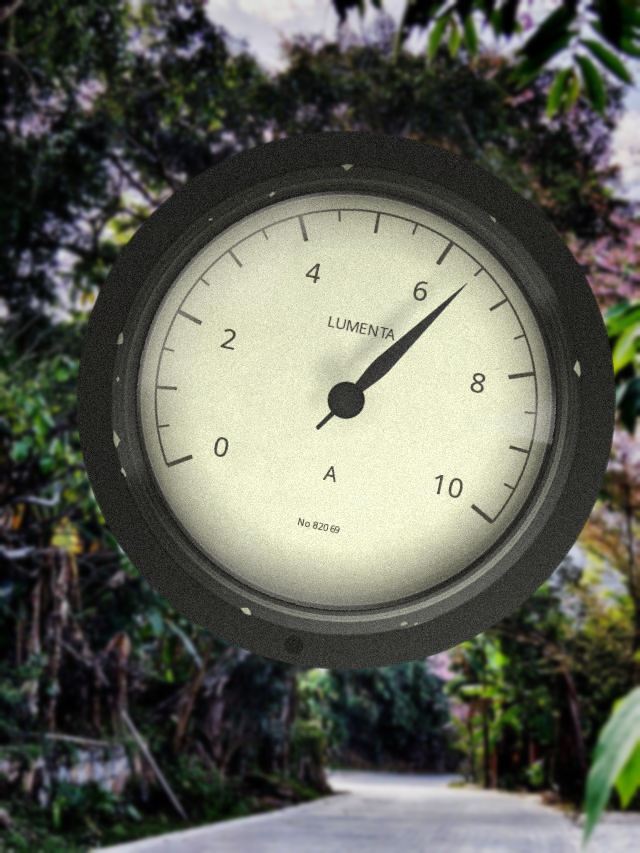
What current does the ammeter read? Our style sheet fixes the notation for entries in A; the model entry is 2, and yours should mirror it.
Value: 6.5
